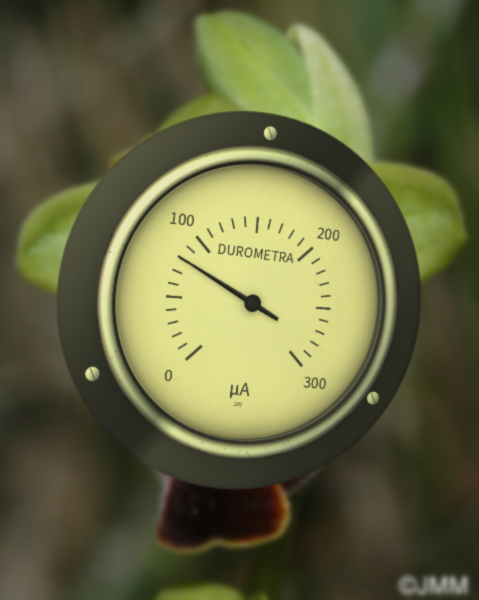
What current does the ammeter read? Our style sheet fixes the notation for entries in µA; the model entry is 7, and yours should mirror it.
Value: 80
